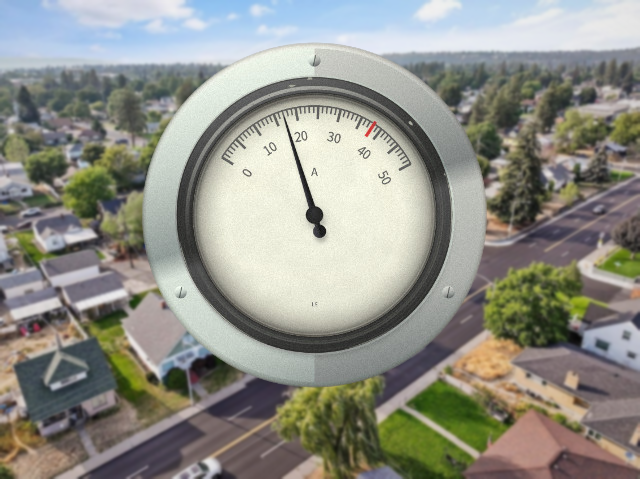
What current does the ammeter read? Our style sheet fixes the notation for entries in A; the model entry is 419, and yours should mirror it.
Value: 17
